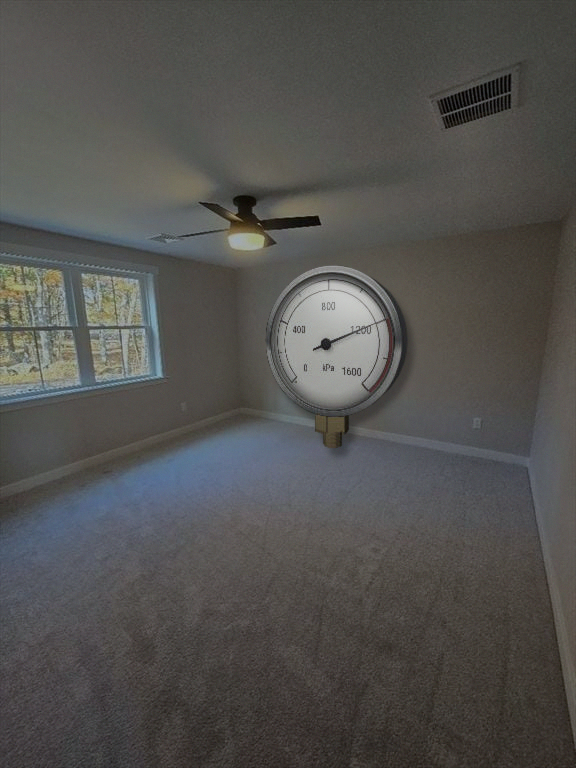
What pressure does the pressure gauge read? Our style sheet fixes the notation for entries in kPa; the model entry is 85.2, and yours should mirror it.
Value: 1200
